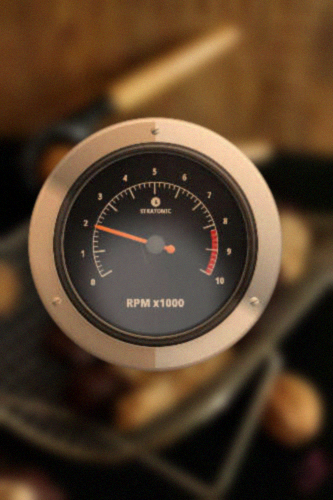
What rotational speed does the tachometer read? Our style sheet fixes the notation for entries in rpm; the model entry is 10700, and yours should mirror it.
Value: 2000
